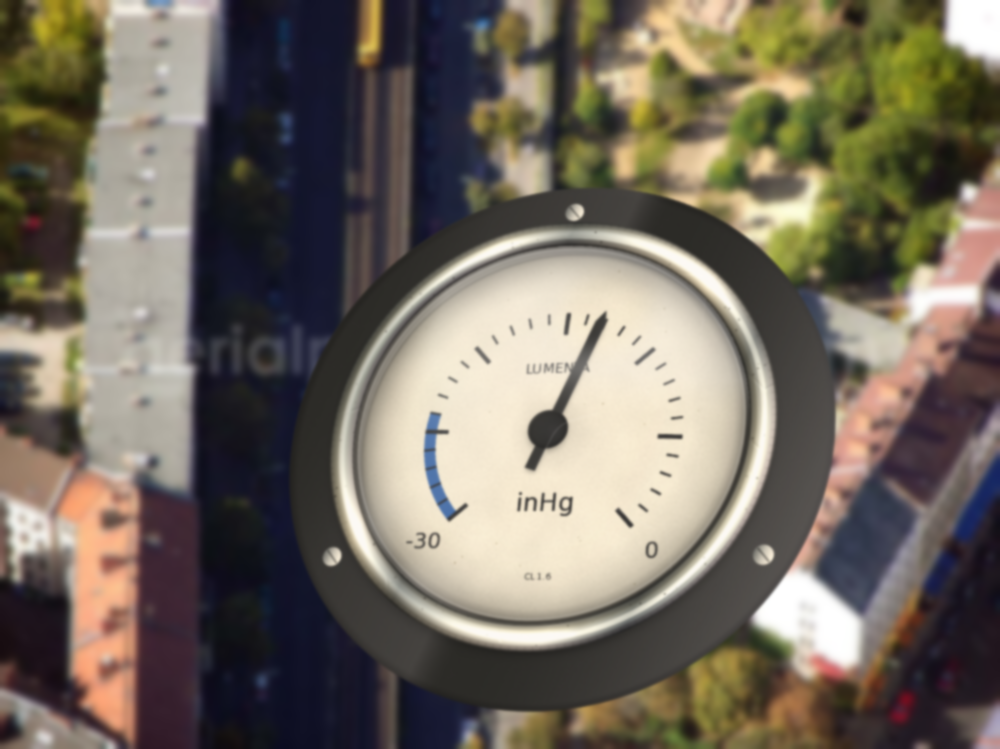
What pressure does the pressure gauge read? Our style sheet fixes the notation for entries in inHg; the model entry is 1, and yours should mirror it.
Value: -13
